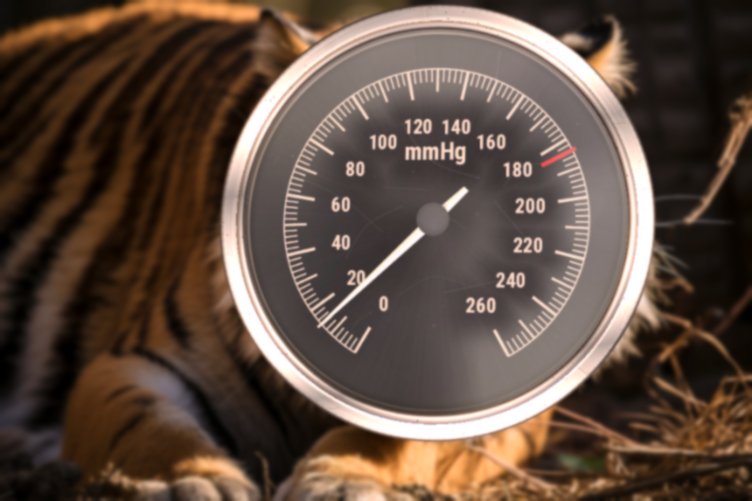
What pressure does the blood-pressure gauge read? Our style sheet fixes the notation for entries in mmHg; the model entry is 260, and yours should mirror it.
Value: 14
